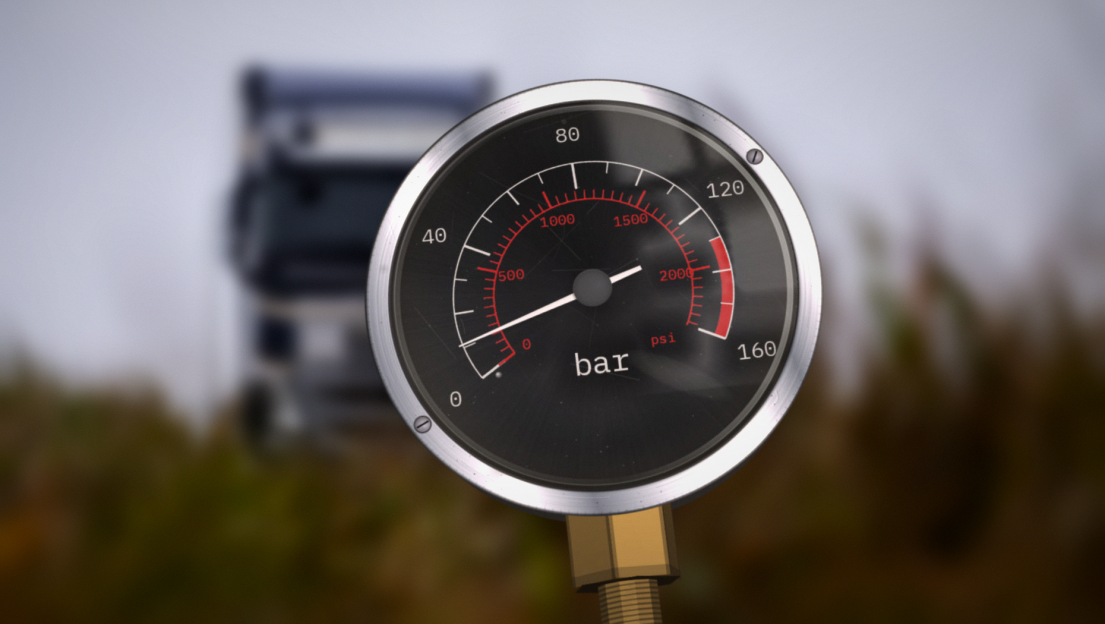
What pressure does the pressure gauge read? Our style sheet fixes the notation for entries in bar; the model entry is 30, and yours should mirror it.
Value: 10
